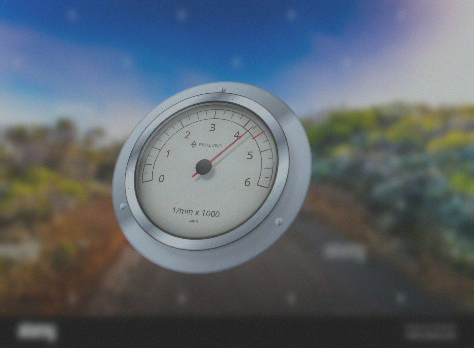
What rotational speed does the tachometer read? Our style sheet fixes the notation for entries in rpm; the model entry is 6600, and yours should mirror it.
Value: 4250
